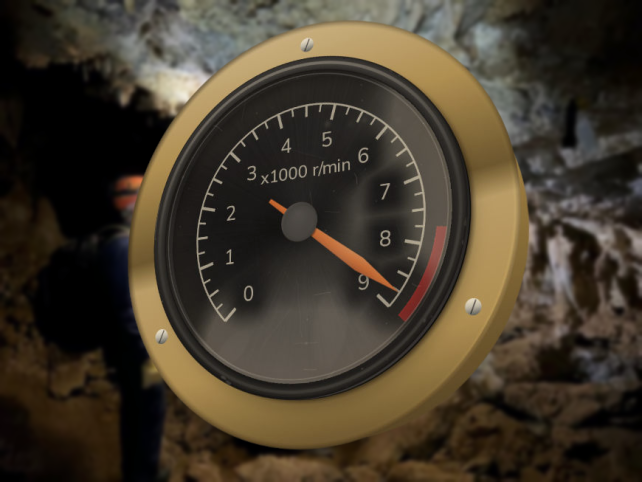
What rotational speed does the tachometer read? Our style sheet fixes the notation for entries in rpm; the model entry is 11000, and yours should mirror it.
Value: 8750
